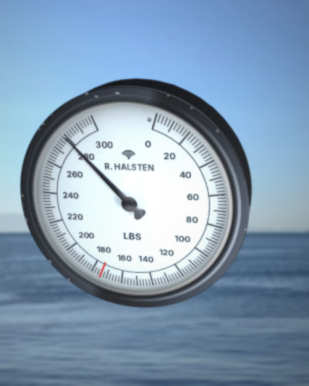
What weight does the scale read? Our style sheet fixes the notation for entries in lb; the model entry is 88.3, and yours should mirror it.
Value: 280
